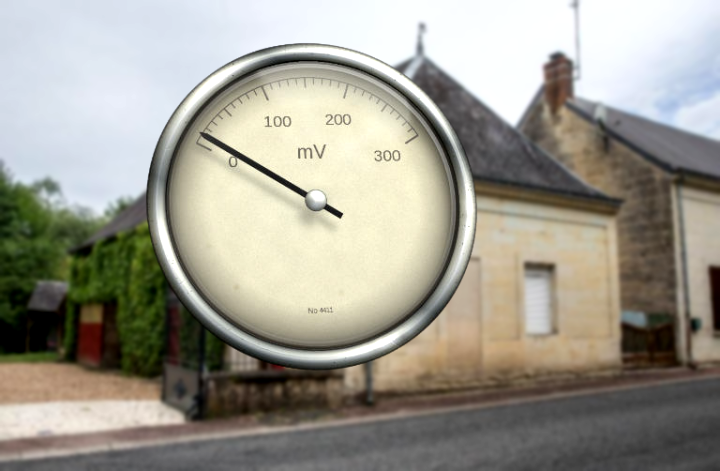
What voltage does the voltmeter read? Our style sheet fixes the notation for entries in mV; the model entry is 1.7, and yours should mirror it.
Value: 10
